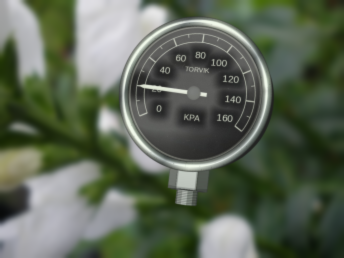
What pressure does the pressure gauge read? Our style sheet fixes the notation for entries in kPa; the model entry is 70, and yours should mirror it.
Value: 20
